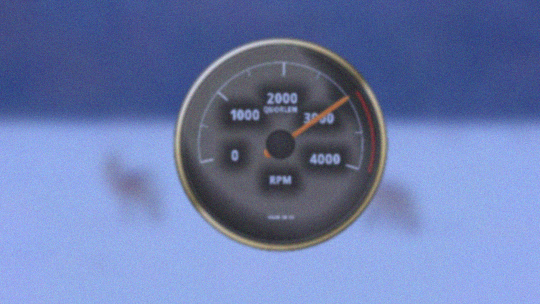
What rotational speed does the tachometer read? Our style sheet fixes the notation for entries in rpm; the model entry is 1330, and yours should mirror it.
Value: 3000
